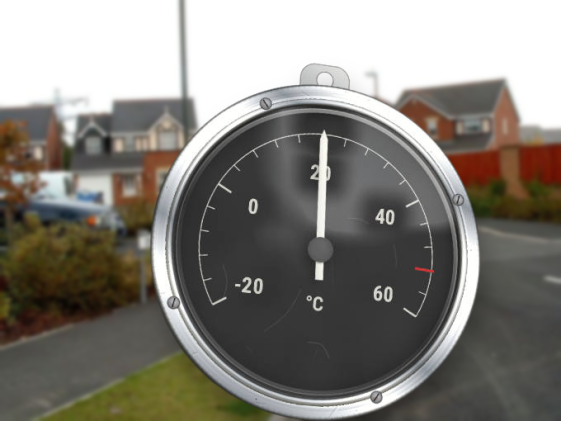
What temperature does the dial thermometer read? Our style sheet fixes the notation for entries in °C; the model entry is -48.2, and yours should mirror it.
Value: 20
